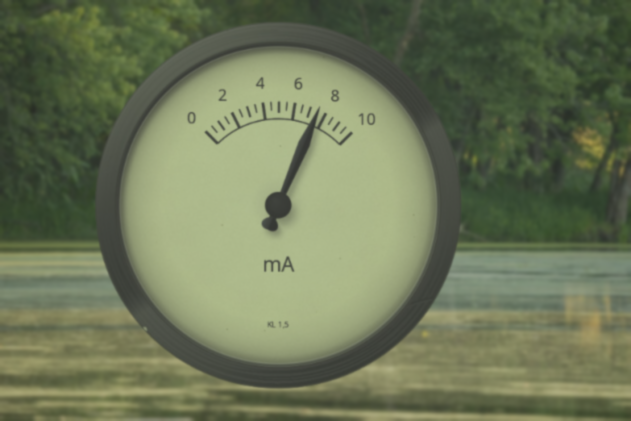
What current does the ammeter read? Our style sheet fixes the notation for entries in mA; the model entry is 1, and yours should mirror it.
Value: 7.5
